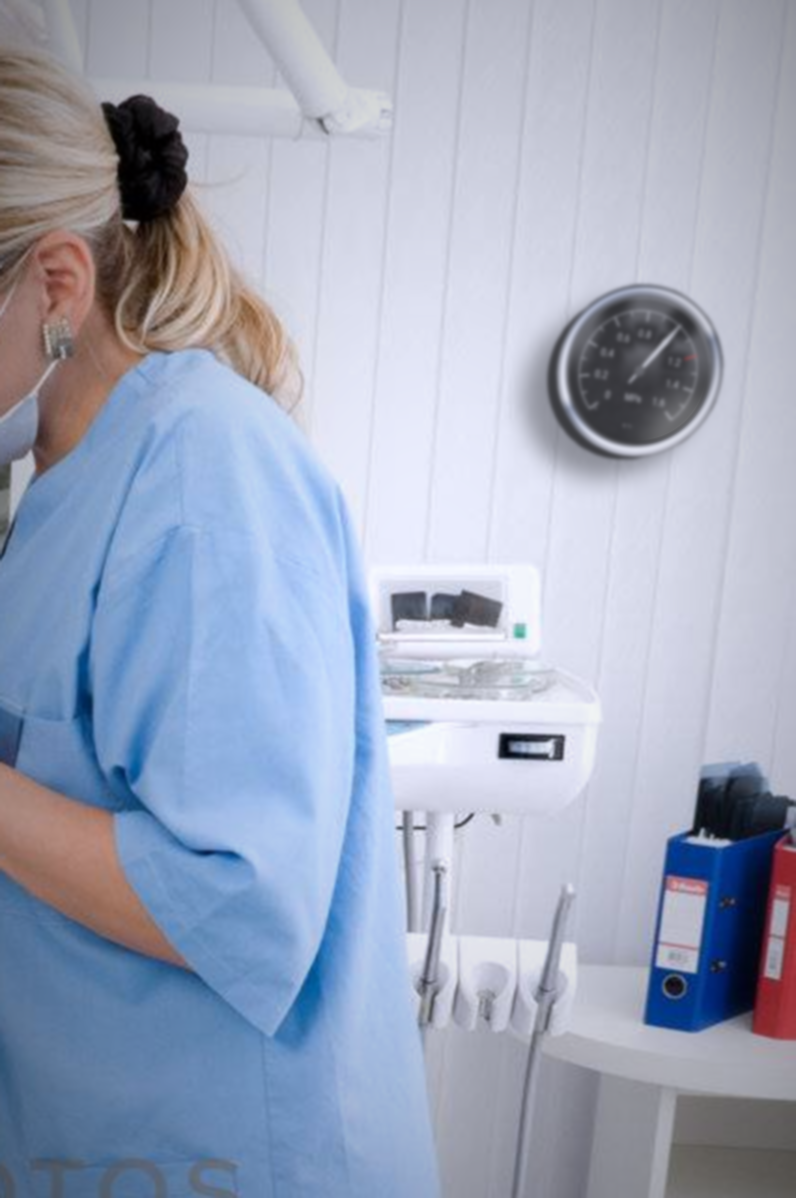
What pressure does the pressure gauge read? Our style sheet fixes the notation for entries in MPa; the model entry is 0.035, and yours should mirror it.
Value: 1
